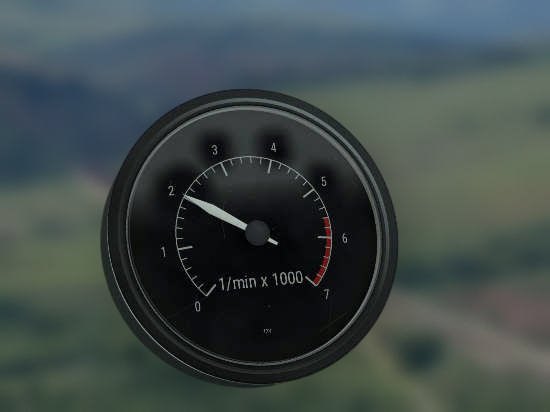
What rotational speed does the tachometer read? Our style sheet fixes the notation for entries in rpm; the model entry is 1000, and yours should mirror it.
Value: 2000
